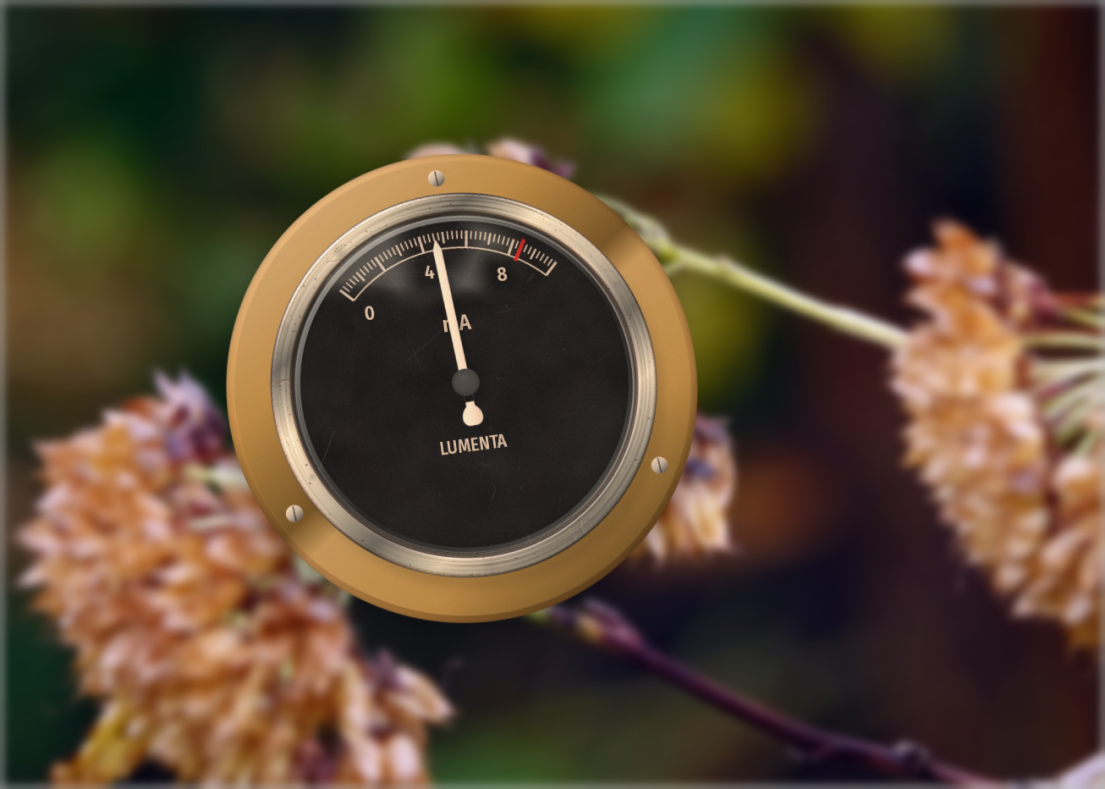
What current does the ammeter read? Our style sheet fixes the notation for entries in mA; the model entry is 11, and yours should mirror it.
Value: 4.6
